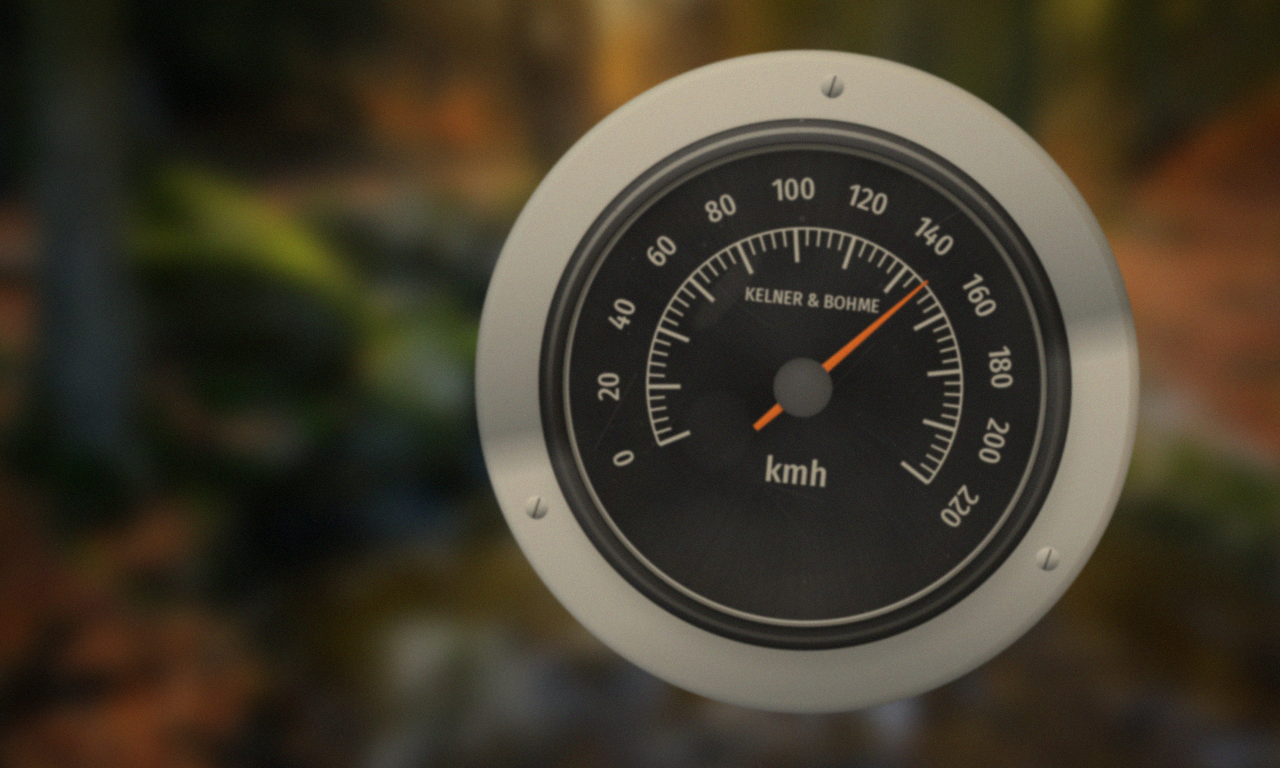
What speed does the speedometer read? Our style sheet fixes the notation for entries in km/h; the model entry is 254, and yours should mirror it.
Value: 148
